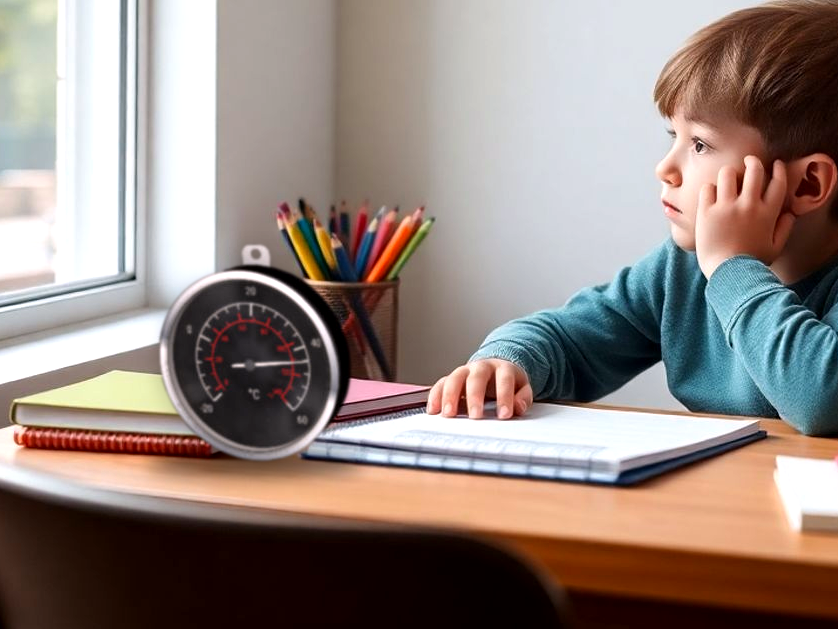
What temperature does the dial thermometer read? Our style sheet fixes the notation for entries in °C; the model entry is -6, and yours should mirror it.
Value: 44
